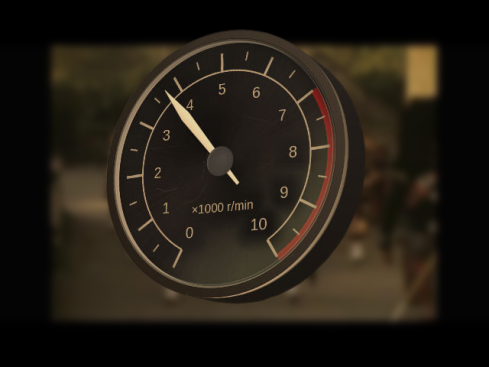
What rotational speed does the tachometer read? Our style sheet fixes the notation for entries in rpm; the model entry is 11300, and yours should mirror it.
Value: 3750
